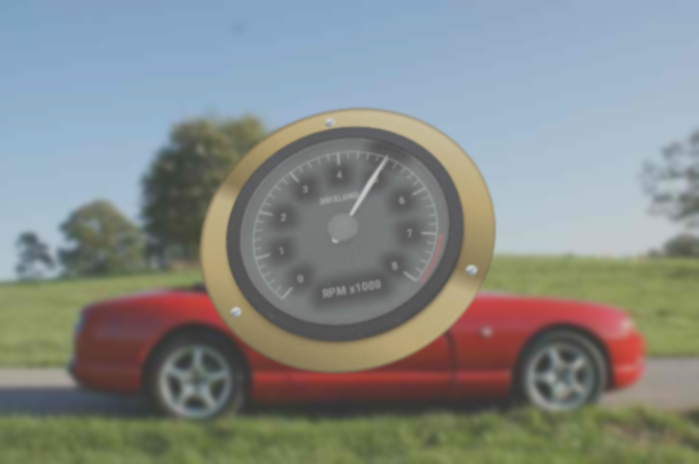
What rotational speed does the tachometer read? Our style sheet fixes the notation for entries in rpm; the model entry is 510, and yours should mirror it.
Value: 5000
